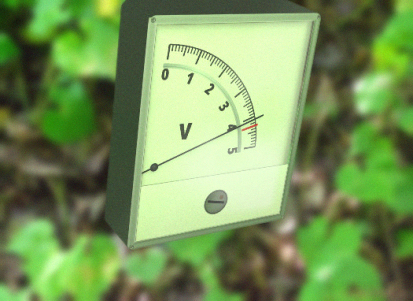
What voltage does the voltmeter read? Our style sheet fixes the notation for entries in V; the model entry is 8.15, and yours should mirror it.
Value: 4
